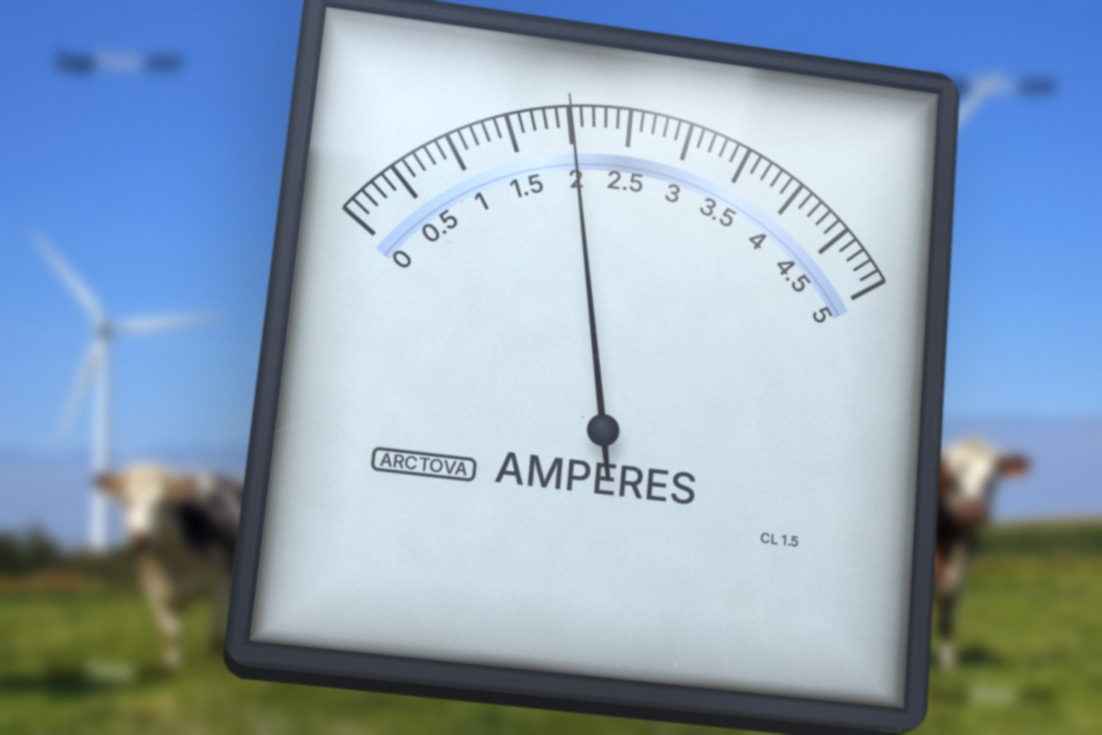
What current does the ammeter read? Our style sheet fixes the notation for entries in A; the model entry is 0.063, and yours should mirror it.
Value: 2
